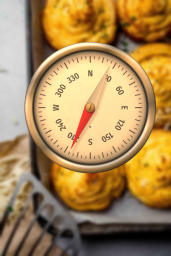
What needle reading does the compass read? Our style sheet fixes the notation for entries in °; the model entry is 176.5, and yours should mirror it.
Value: 205
